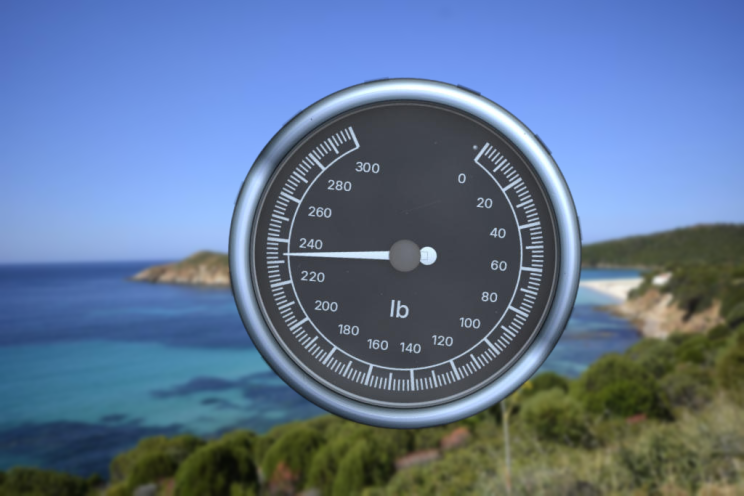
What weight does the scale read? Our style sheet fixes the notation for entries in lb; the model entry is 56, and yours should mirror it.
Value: 234
